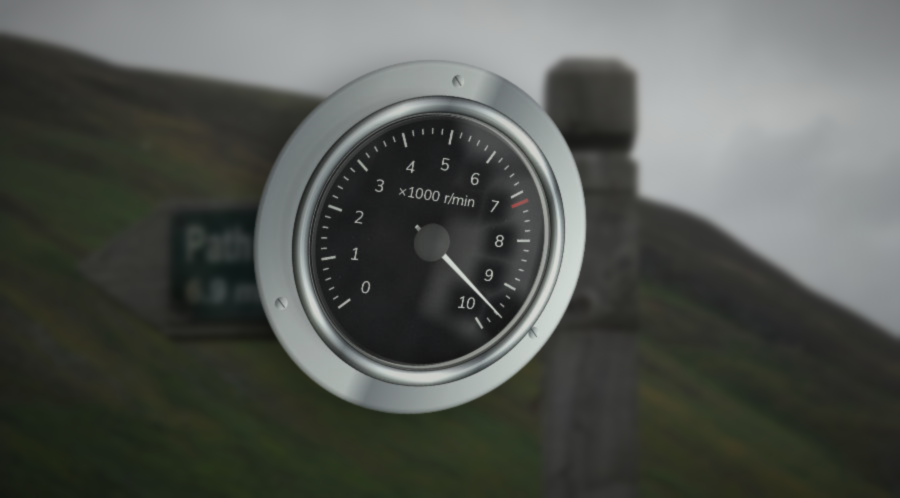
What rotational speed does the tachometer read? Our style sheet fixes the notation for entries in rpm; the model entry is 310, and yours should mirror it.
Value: 9600
